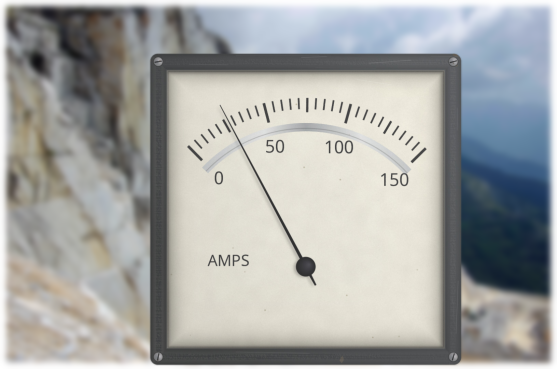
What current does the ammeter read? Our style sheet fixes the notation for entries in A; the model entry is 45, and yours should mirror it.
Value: 27.5
